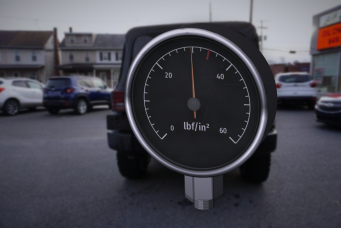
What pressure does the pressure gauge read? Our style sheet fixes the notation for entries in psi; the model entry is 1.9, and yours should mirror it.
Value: 30
